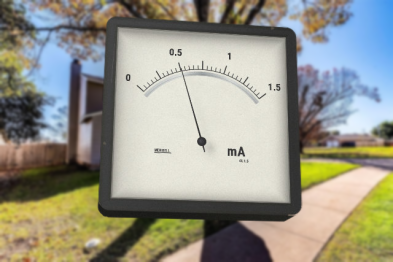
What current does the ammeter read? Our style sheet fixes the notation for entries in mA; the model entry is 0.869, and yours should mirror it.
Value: 0.5
